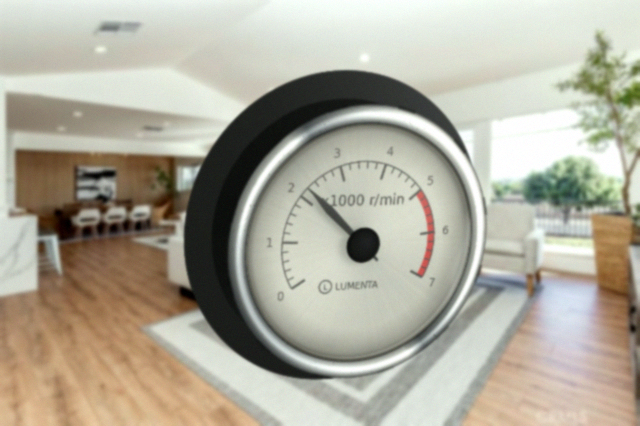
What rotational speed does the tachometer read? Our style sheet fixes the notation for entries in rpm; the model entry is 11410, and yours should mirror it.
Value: 2200
